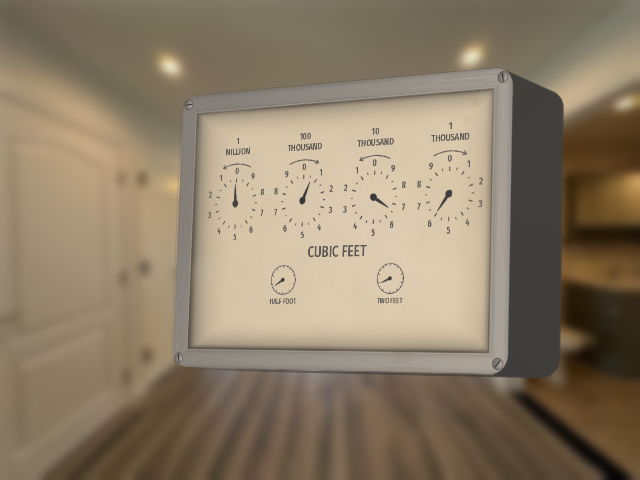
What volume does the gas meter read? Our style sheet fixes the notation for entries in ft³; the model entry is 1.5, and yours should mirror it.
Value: 6600
